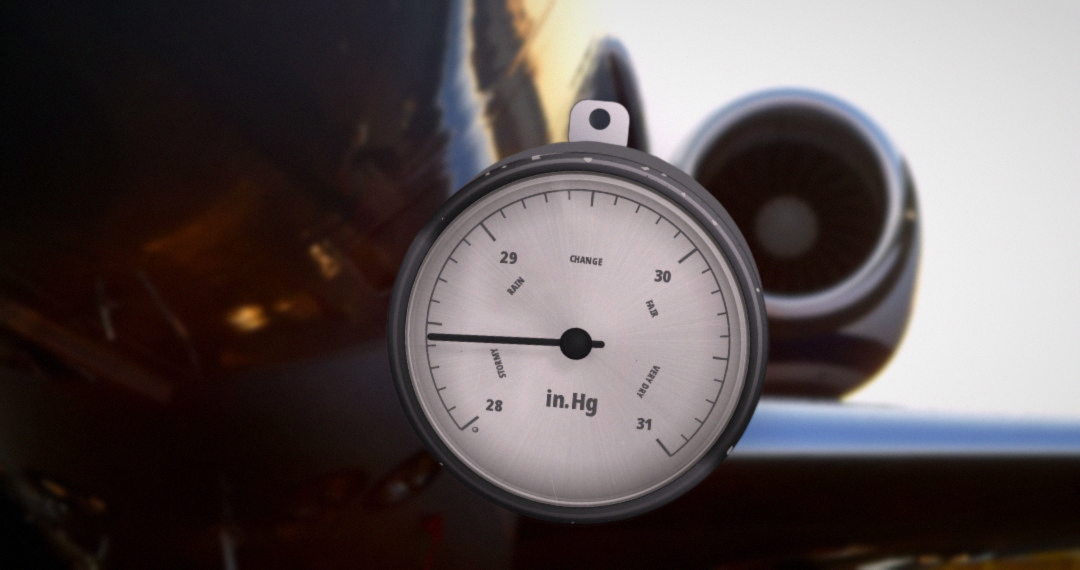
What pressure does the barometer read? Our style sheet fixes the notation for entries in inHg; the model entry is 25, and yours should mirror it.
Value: 28.45
